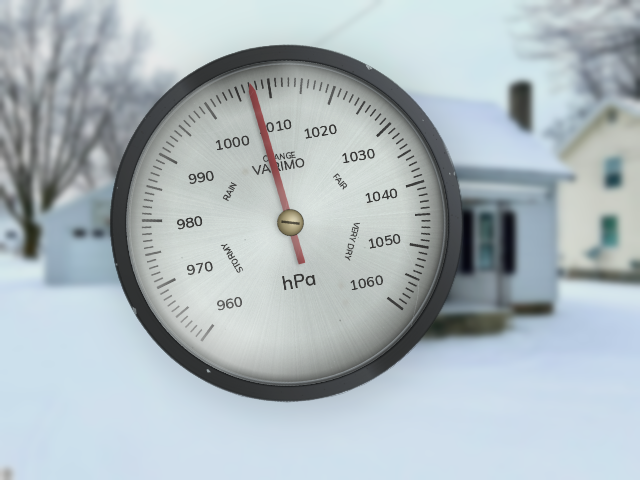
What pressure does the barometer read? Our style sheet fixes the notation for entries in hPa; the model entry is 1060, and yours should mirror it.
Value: 1007
